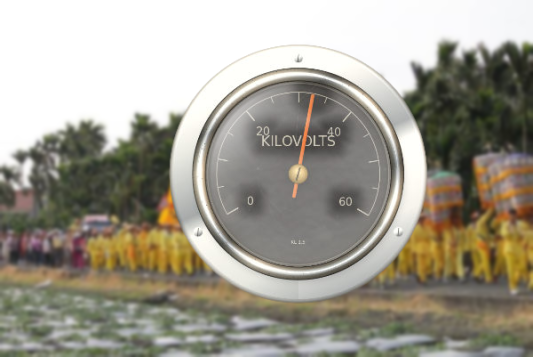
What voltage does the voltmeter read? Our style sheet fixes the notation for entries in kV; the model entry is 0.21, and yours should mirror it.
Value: 32.5
